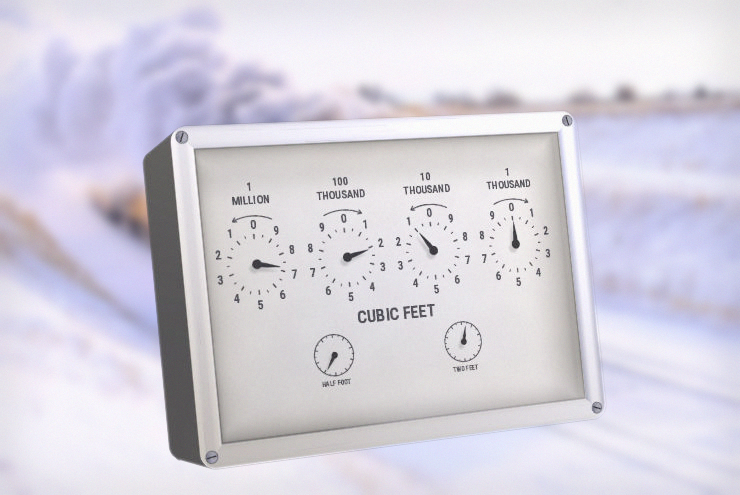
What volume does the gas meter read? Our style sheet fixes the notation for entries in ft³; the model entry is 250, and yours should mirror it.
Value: 721000
